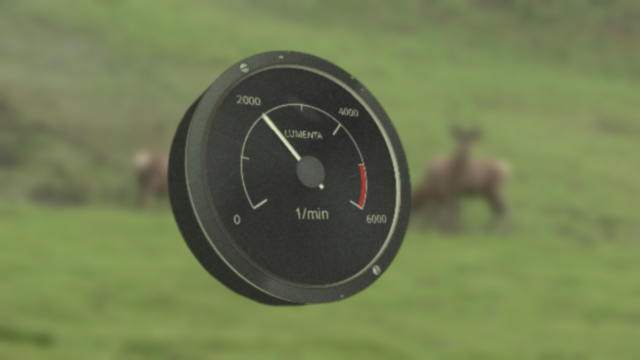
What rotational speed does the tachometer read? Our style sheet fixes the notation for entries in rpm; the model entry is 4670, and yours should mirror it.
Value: 2000
